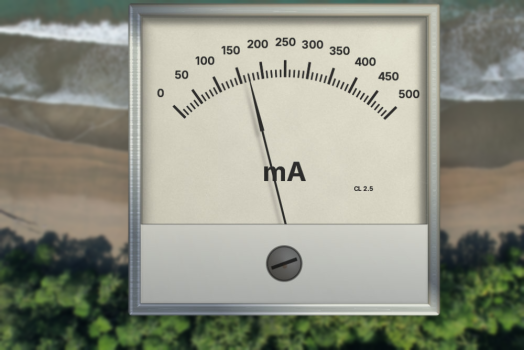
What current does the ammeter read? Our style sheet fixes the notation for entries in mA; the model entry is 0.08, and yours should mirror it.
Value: 170
